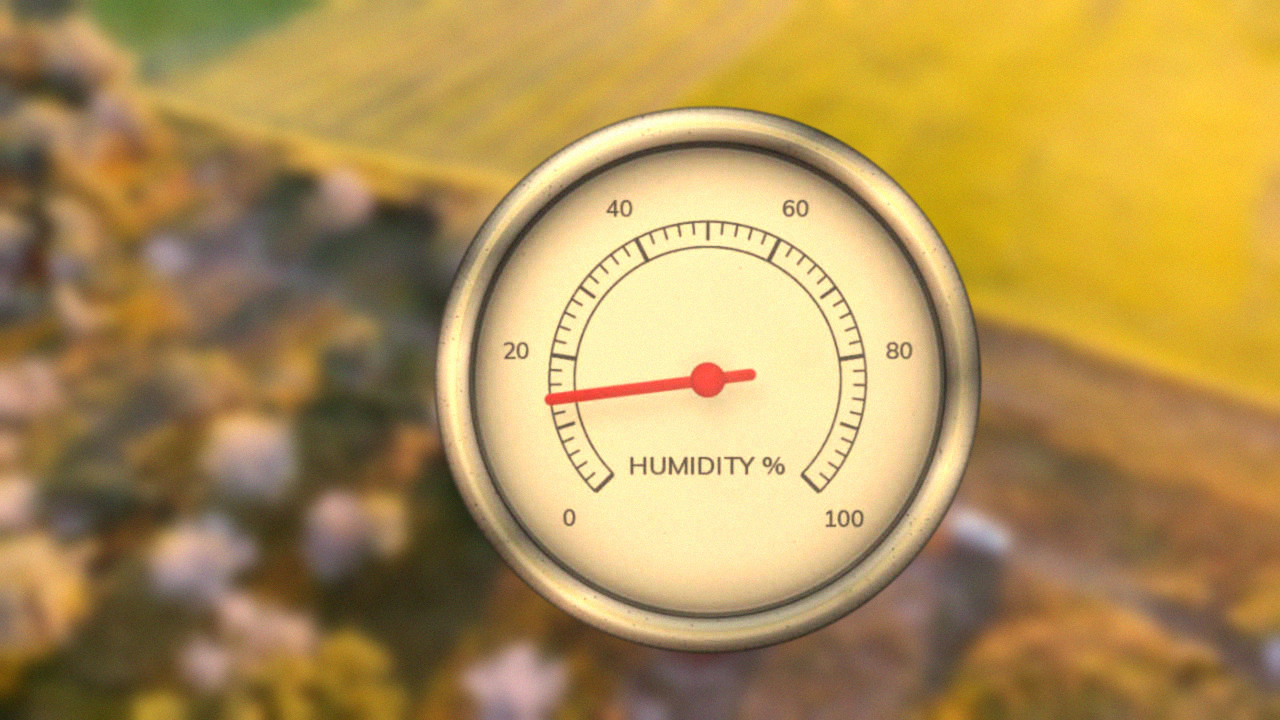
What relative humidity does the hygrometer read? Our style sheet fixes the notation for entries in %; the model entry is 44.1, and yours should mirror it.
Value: 14
